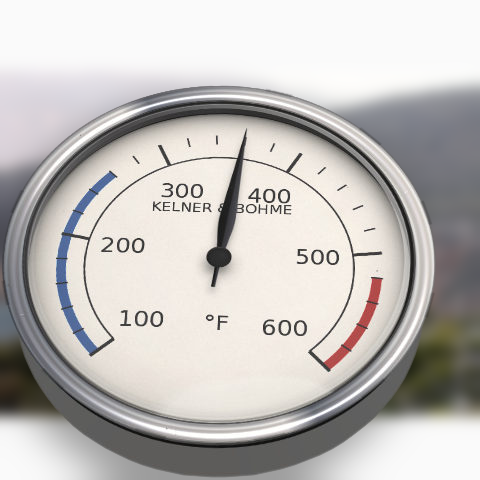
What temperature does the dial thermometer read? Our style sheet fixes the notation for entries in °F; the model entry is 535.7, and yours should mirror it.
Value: 360
